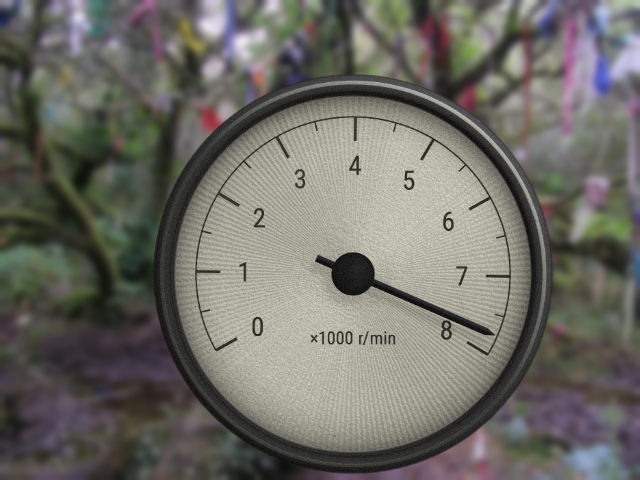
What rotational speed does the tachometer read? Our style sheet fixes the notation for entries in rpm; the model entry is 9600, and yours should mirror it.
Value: 7750
